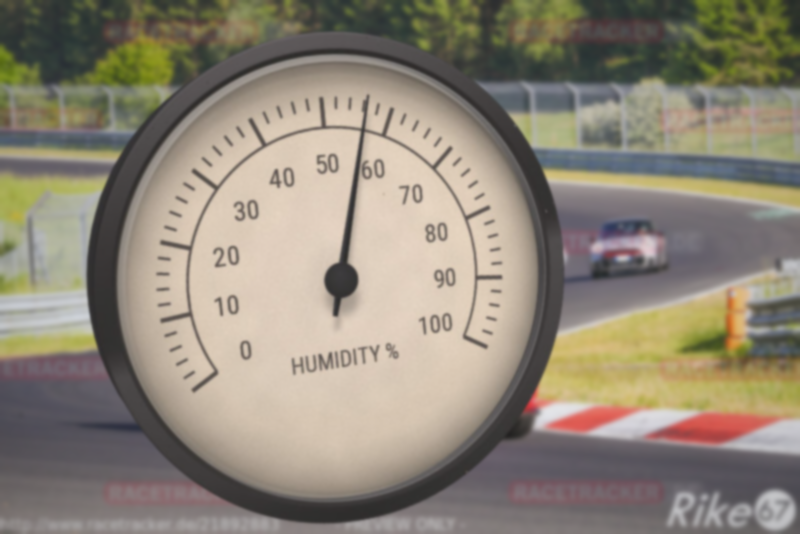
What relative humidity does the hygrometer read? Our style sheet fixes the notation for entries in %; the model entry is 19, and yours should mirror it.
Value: 56
